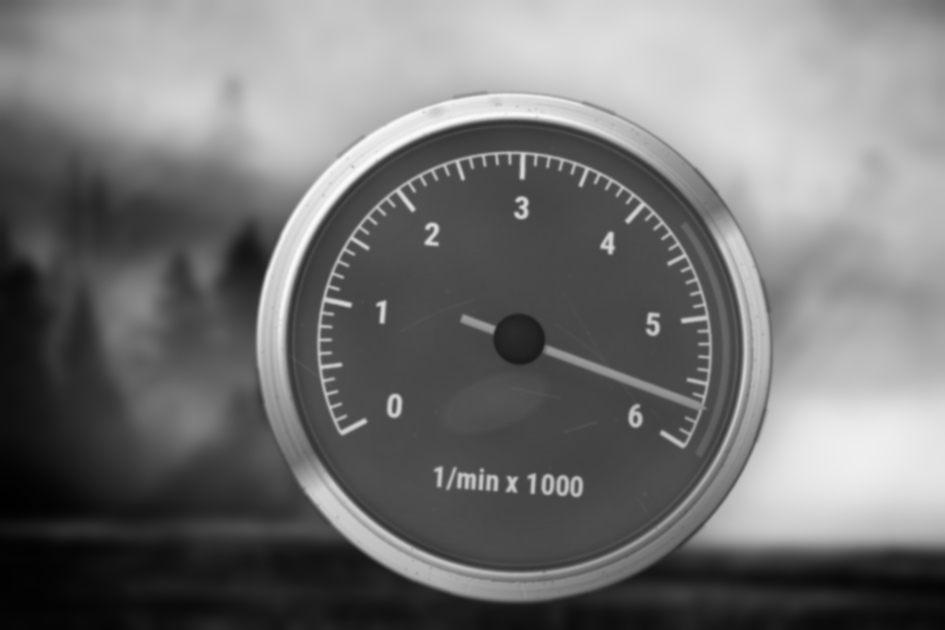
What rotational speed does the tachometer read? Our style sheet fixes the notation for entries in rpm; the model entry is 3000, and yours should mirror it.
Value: 5700
